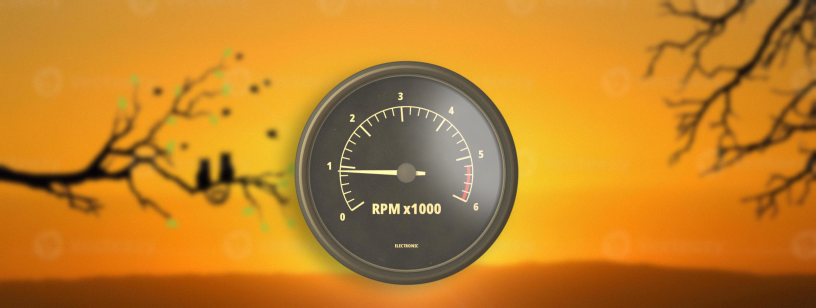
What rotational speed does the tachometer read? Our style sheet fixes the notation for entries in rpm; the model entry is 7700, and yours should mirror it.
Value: 900
